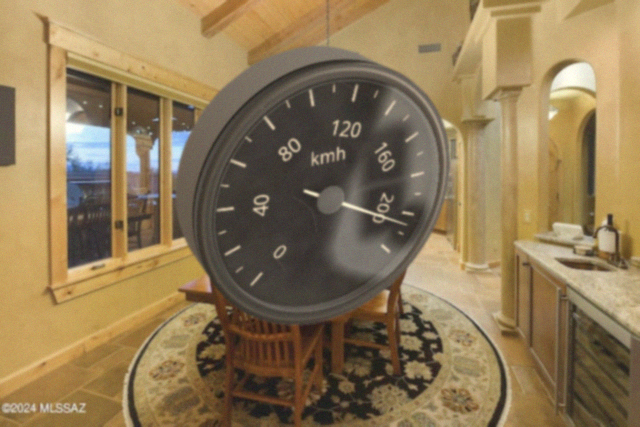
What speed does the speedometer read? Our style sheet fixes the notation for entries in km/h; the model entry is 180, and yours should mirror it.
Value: 205
